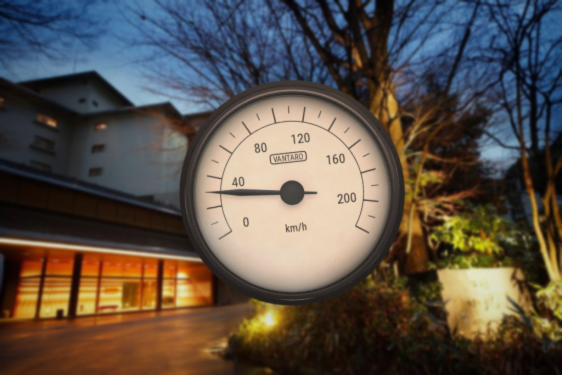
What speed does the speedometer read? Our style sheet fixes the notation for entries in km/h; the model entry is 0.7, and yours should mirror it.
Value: 30
